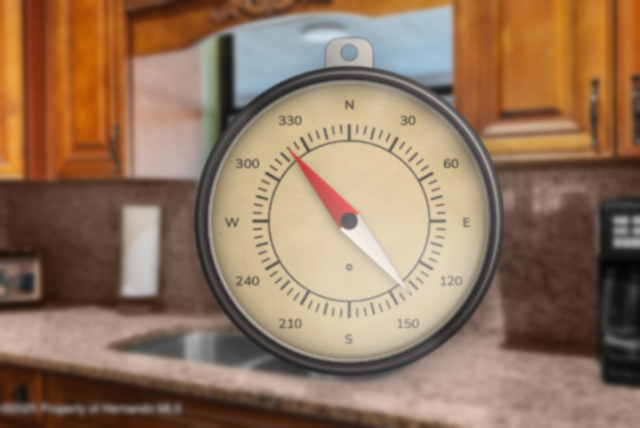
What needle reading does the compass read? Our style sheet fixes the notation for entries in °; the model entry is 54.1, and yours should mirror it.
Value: 320
